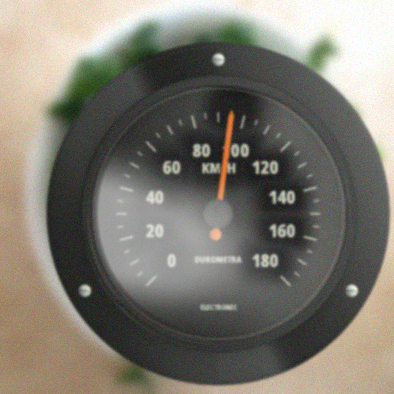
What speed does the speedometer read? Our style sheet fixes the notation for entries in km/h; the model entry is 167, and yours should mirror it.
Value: 95
